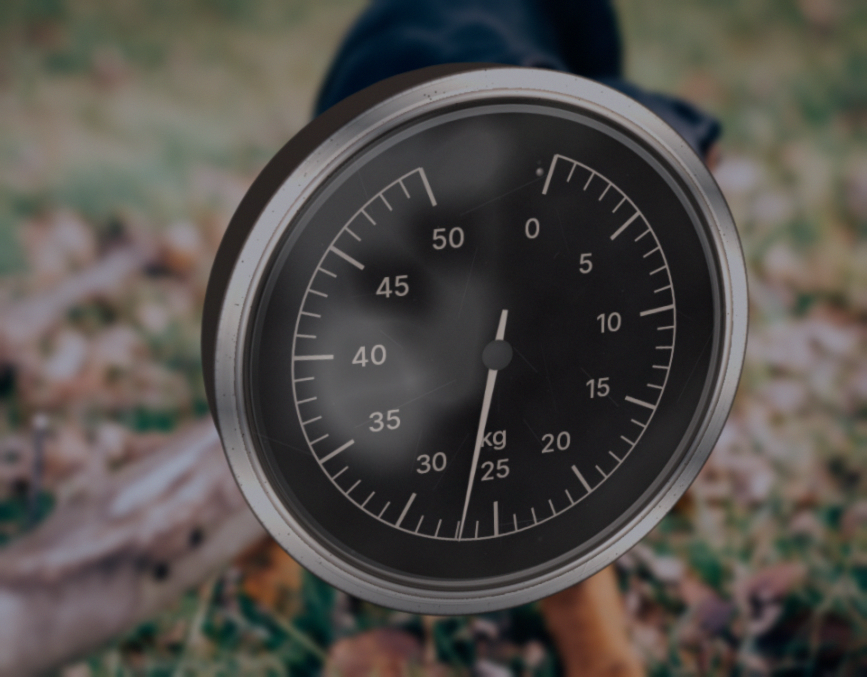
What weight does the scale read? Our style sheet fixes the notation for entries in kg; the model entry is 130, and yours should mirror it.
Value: 27
